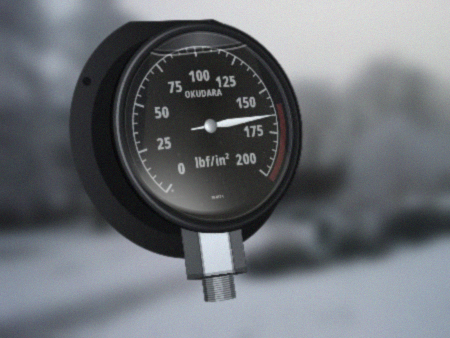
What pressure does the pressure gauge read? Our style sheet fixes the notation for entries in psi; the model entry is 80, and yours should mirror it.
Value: 165
